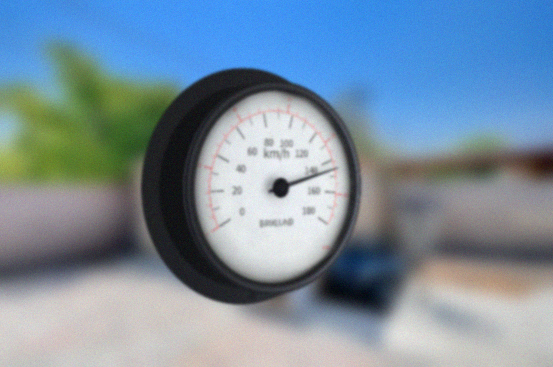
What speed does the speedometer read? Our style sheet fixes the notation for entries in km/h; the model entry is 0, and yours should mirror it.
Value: 145
